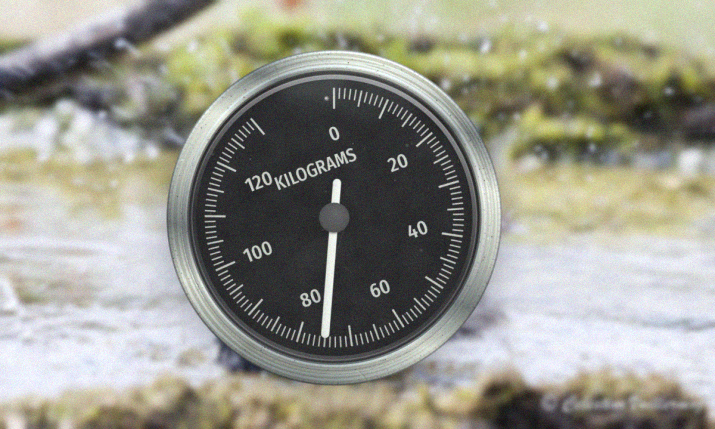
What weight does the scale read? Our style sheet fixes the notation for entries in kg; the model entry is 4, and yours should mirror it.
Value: 75
